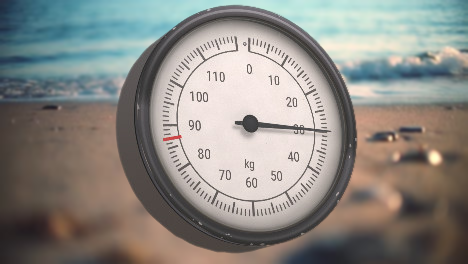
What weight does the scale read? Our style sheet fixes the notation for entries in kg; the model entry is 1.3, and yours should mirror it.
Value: 30
